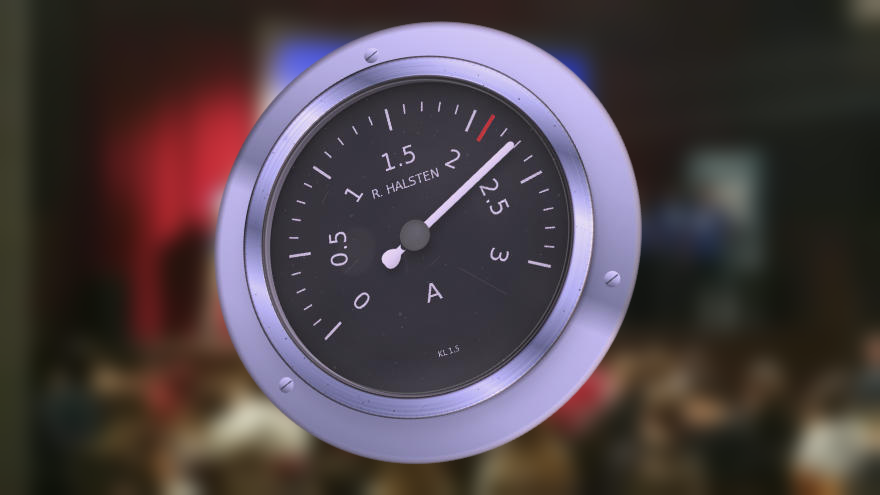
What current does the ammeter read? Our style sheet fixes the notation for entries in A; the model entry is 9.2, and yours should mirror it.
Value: 2.3
